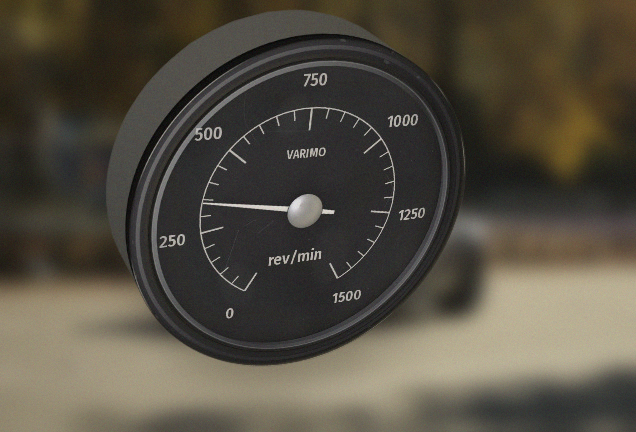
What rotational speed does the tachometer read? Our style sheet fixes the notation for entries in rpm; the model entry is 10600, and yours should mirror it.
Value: 350
